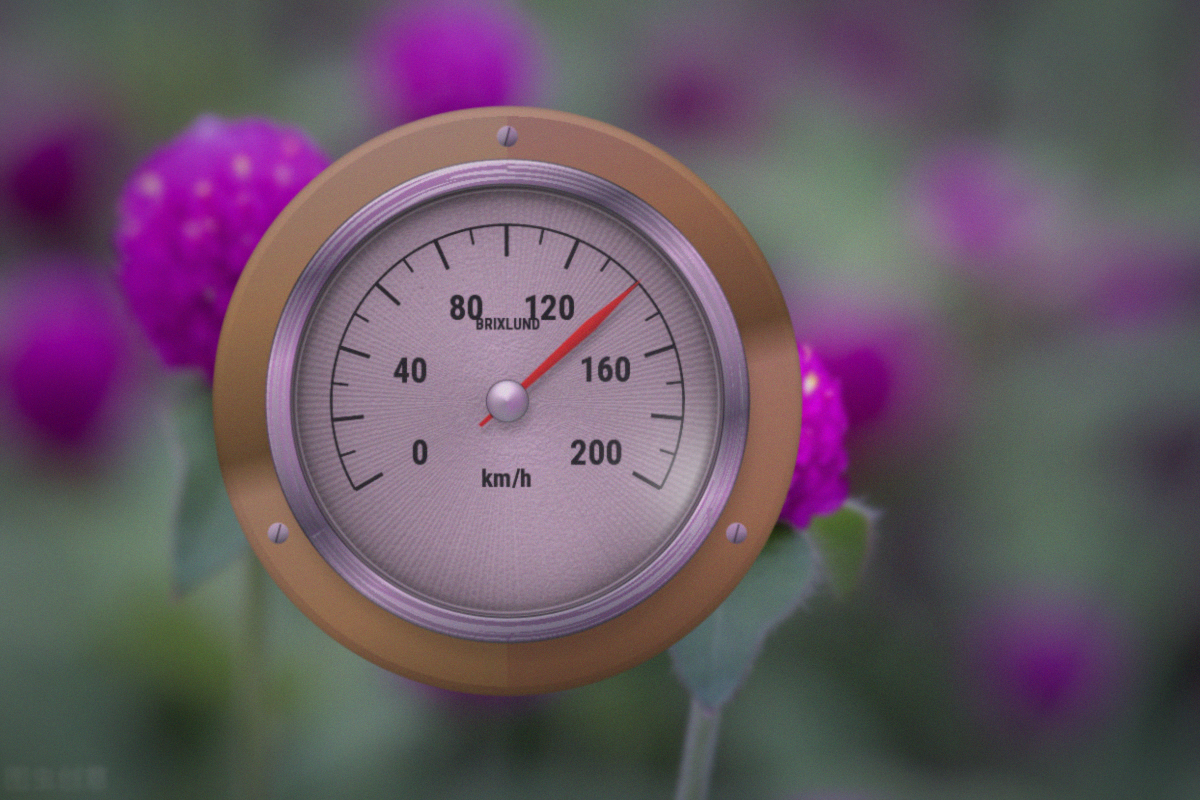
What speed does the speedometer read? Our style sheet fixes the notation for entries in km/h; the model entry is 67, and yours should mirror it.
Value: 140
